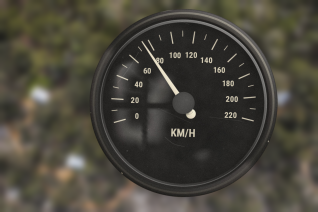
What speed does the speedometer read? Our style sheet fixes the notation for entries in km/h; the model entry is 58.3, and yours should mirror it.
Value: 75
